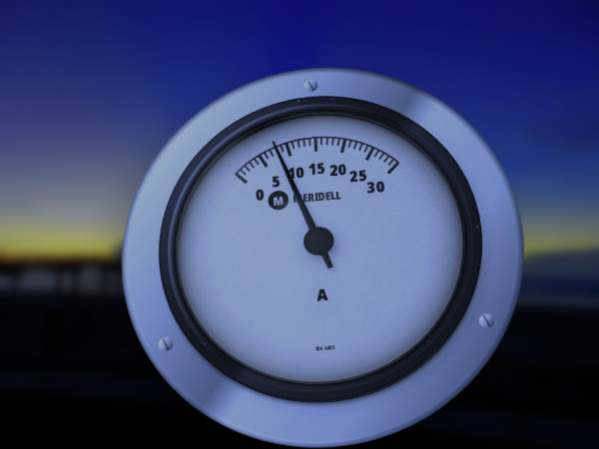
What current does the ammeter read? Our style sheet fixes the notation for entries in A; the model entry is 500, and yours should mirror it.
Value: 8
